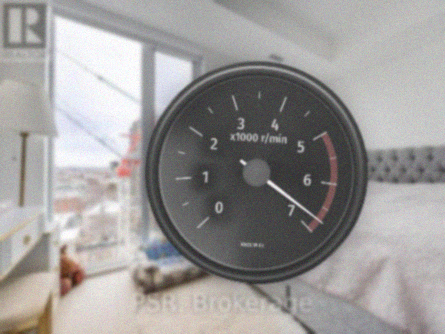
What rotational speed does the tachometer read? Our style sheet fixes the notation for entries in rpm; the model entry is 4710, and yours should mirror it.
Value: 6750
